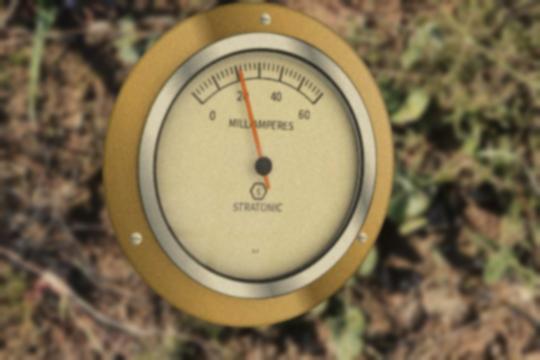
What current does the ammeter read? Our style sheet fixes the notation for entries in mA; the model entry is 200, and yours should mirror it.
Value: 20
